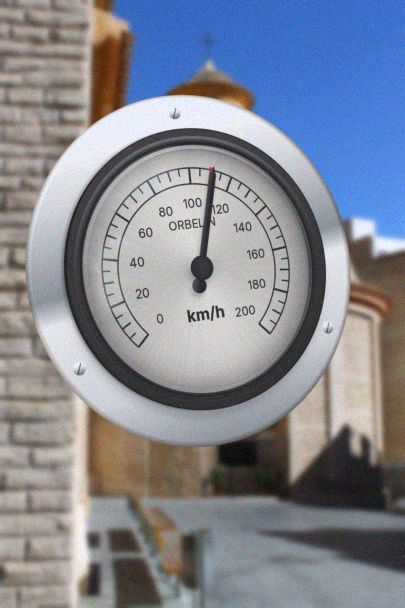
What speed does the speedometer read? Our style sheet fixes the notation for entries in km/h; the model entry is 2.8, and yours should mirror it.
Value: 110
